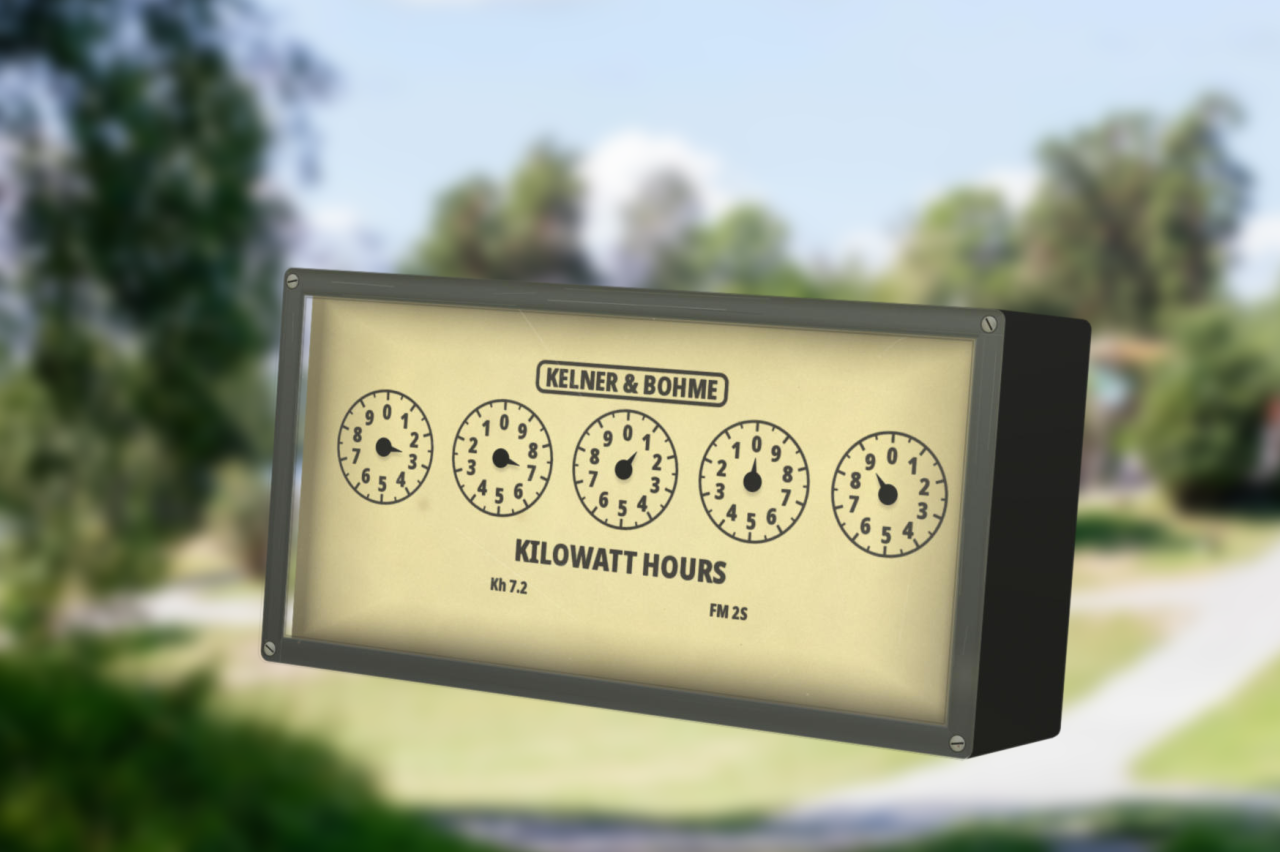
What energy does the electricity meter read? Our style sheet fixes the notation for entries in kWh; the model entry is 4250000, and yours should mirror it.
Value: 27099
